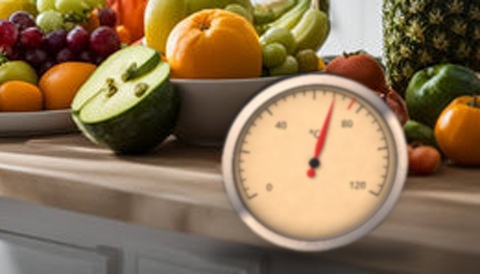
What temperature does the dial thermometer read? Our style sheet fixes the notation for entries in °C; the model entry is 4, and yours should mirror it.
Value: 68
